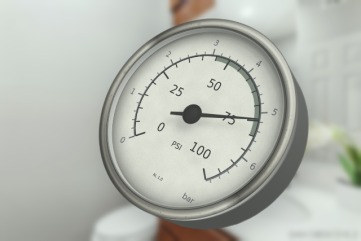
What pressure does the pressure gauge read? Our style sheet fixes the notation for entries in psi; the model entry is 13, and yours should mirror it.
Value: 75
